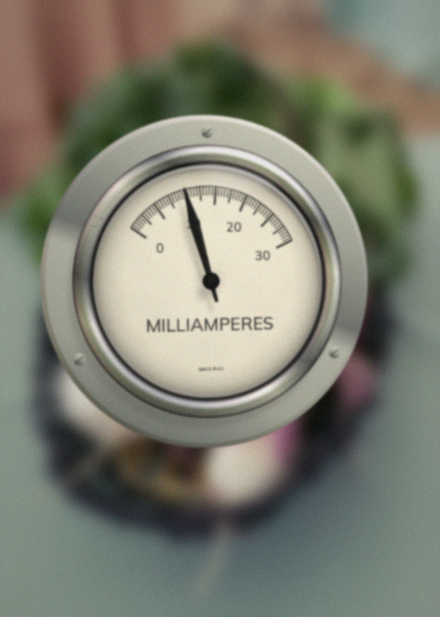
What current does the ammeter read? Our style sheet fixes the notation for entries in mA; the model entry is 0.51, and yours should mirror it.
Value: 10
